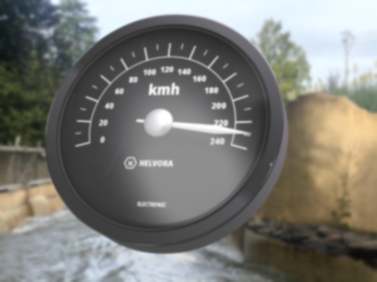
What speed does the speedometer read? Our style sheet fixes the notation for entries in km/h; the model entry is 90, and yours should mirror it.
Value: 230
